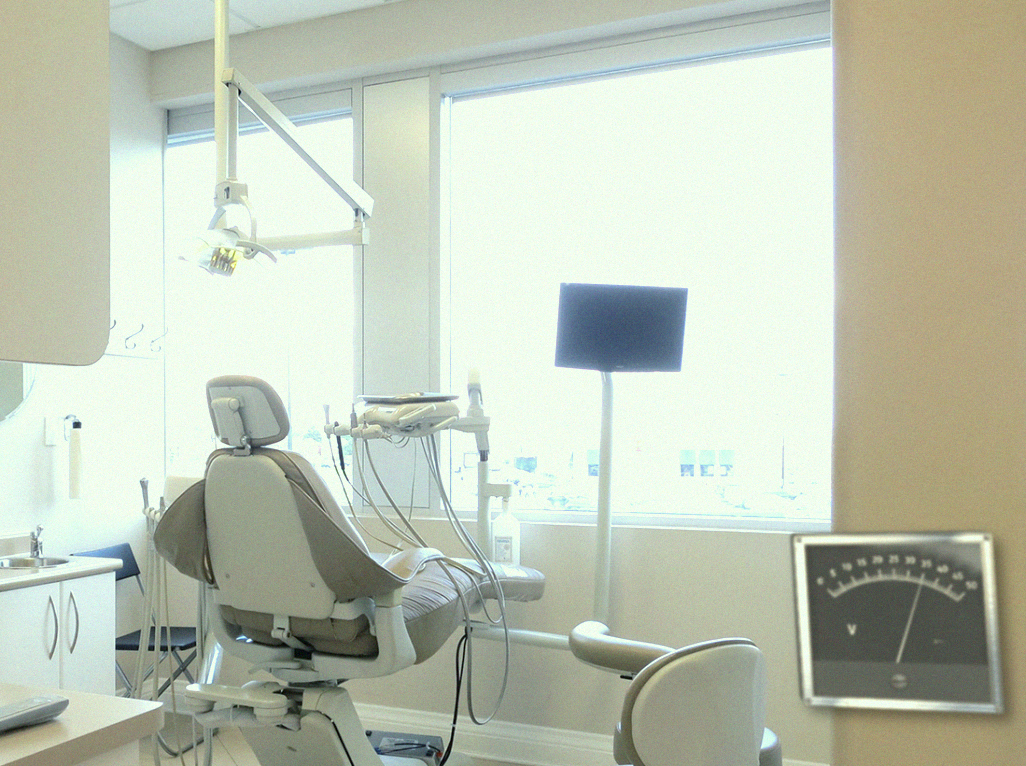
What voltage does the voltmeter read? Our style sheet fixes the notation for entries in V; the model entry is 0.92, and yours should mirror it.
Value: 35
